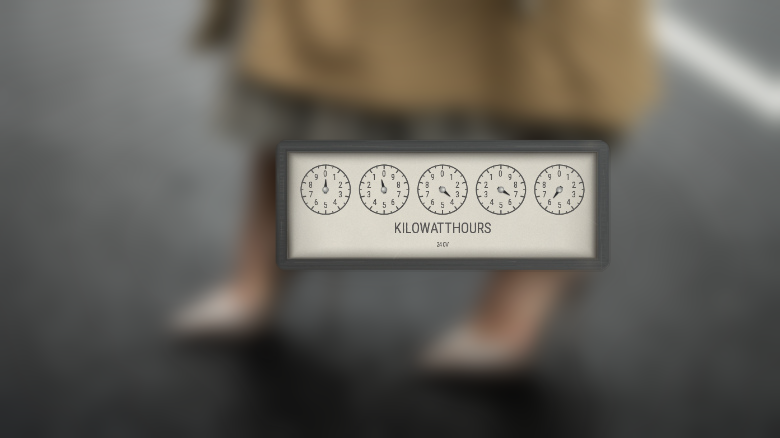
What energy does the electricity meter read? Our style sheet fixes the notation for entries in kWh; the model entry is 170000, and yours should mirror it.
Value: 366
